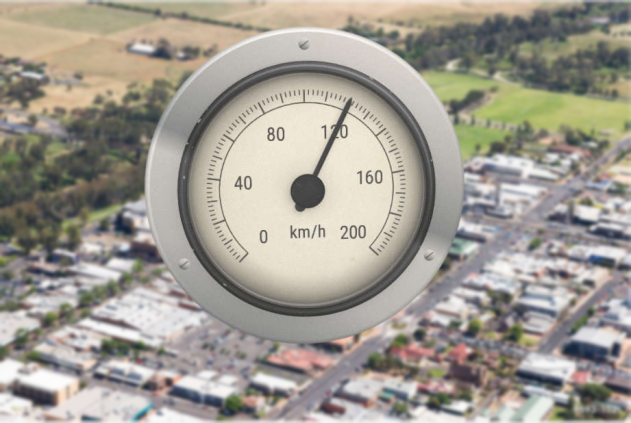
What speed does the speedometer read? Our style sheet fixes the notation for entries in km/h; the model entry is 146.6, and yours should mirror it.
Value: 120
